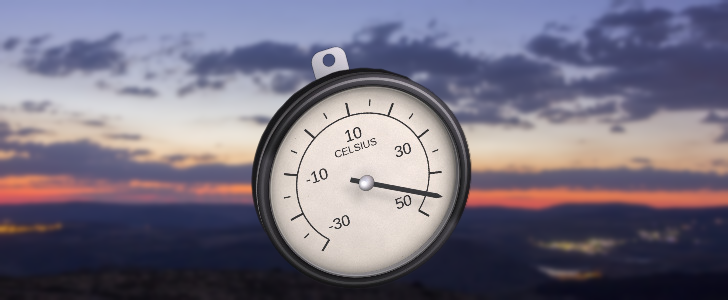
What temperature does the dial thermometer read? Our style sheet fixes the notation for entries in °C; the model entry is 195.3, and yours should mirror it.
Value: 45
